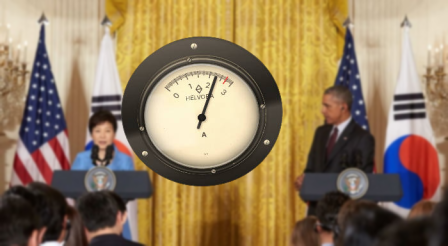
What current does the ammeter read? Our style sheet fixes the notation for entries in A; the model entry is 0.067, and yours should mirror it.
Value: 2.25
